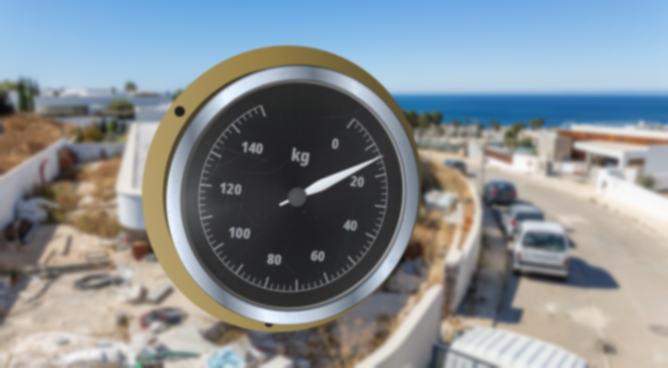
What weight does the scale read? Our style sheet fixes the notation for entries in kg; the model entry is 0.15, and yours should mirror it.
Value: 14
